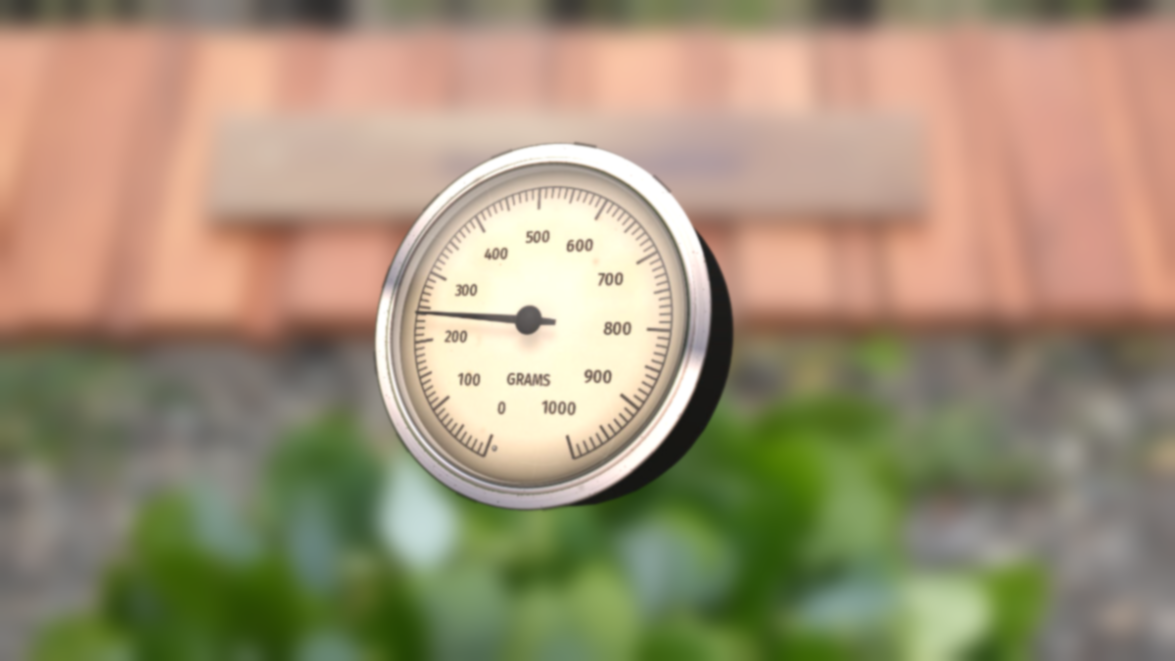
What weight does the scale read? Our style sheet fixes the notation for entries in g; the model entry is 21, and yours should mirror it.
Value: 240
